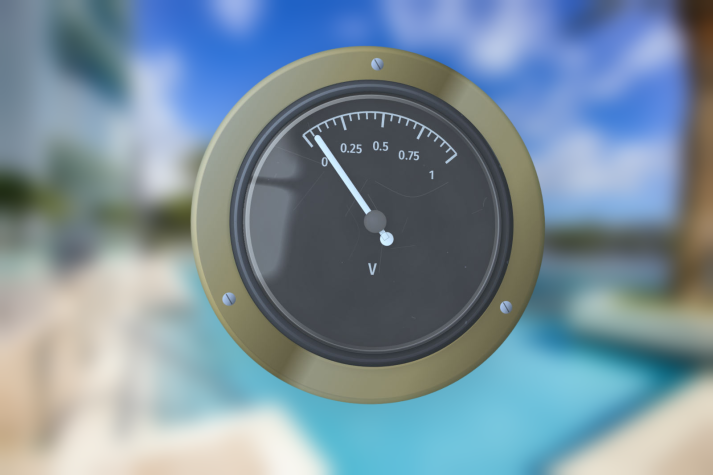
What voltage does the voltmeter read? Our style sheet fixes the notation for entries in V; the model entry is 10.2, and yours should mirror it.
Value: 0.05
